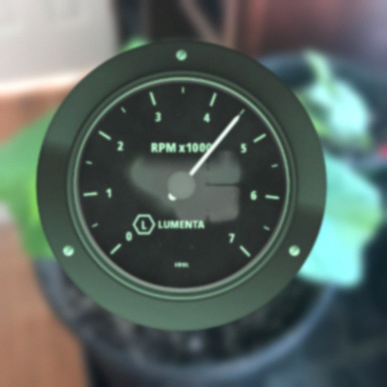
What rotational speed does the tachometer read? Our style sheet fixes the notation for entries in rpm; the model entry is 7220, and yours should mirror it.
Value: 4500
